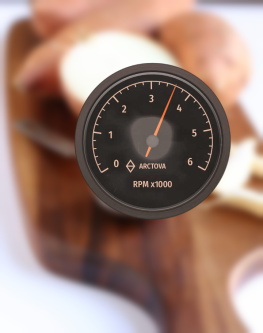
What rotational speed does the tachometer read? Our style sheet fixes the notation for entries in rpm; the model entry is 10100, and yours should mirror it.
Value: 3600
